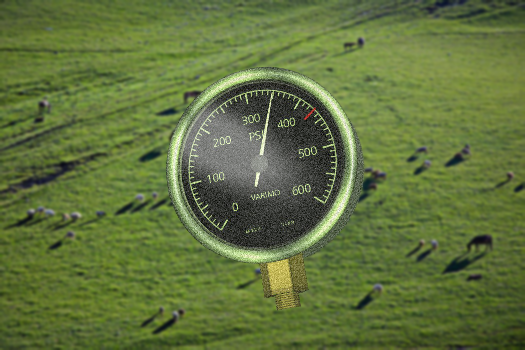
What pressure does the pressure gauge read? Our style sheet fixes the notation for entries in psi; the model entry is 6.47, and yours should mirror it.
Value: 350
